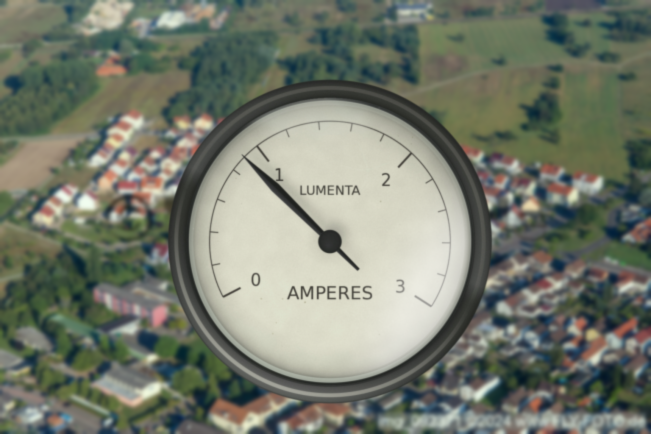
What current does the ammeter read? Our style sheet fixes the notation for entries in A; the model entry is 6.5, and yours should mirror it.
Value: 0.9
